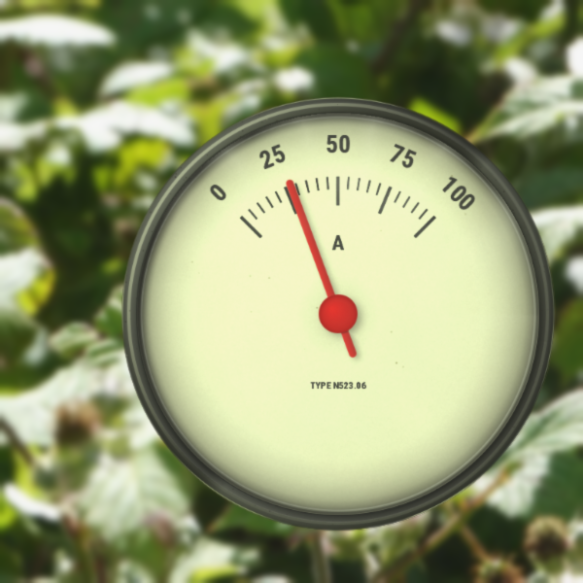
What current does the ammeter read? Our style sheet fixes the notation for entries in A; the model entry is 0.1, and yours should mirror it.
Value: 27.5
